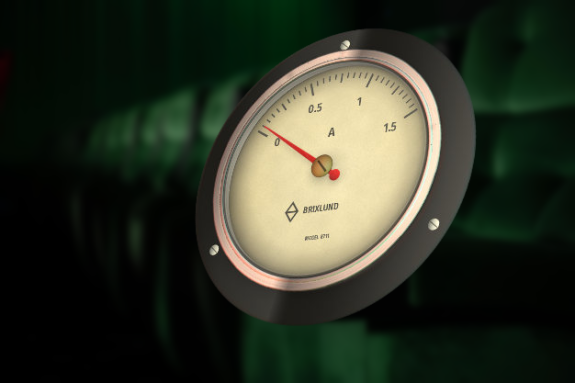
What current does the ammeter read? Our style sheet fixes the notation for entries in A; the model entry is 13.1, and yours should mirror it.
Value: 0.05
